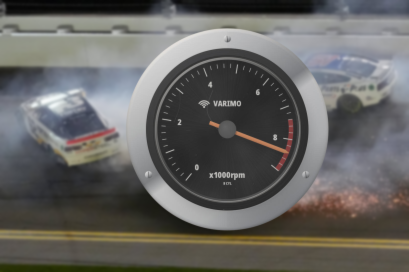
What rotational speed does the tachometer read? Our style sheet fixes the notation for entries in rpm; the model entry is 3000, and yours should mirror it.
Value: 8400
